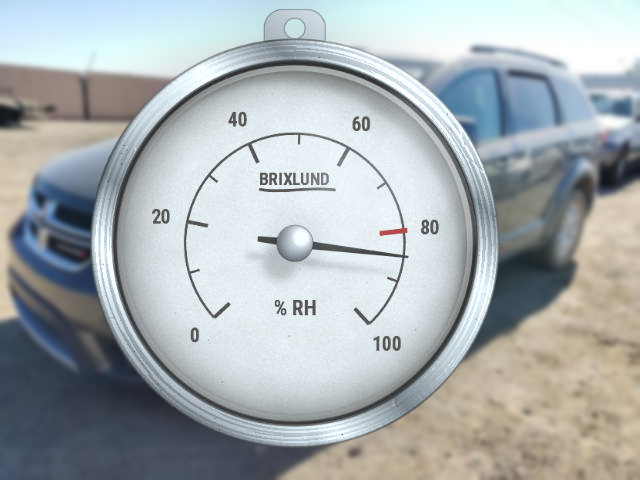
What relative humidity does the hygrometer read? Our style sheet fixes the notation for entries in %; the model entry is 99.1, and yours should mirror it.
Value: 85
